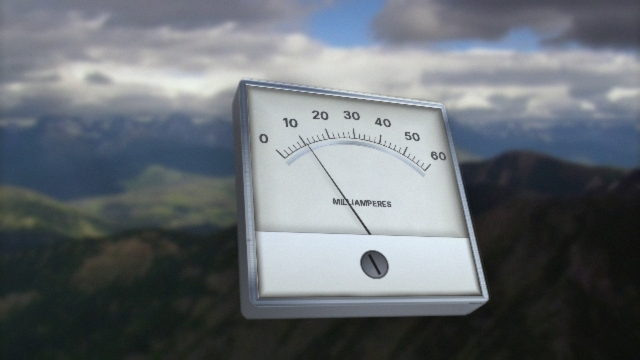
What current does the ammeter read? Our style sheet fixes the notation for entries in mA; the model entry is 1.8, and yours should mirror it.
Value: 10
